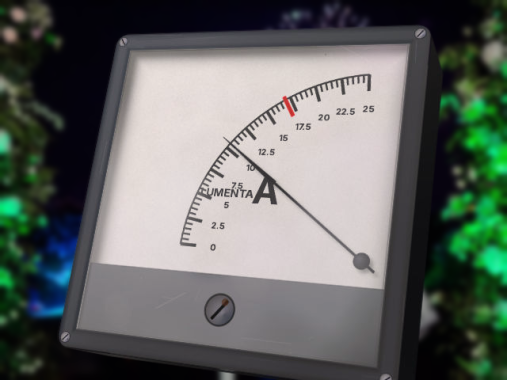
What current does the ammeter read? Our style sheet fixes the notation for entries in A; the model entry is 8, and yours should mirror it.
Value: 10.5
